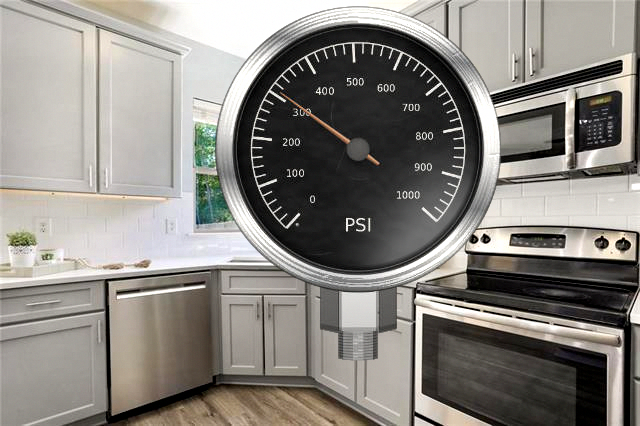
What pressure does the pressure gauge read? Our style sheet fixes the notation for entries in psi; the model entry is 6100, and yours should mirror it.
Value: 310
